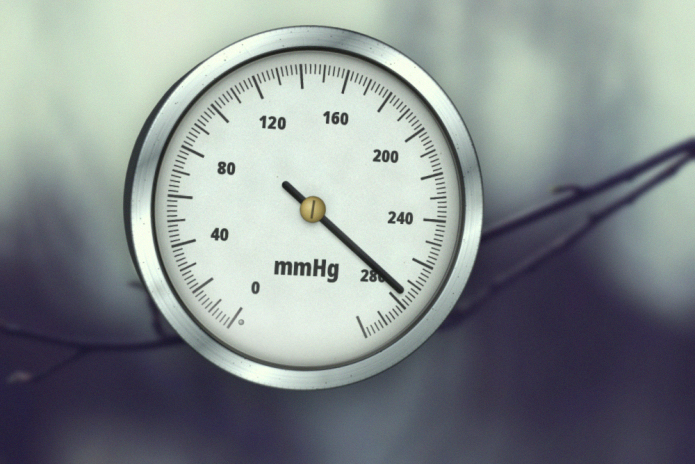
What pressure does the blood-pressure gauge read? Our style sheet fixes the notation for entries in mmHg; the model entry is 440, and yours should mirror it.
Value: 276
